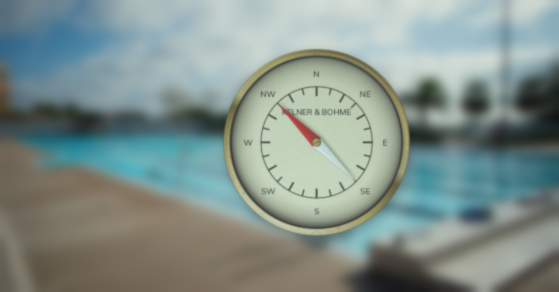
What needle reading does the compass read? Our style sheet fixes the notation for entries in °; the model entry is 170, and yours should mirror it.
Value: 315
